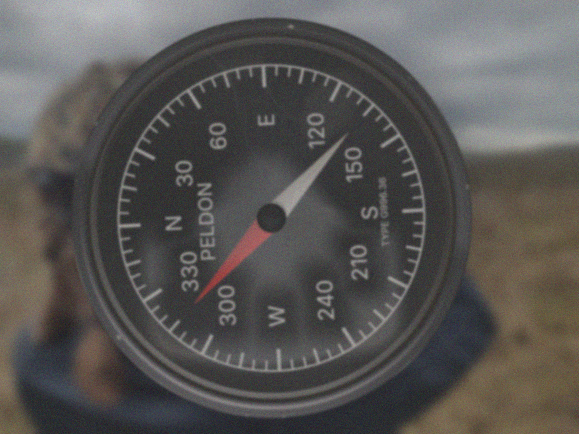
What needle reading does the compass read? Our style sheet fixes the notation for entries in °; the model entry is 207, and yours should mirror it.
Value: 315
